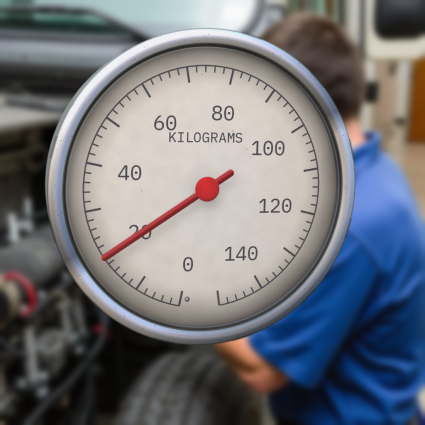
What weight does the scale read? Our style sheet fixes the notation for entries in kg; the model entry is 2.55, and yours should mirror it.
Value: 20
